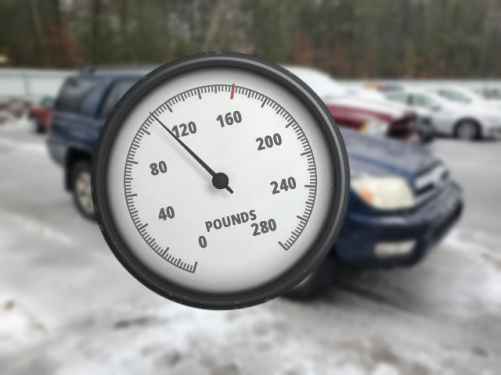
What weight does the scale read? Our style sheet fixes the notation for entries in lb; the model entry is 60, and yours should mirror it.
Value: 110
